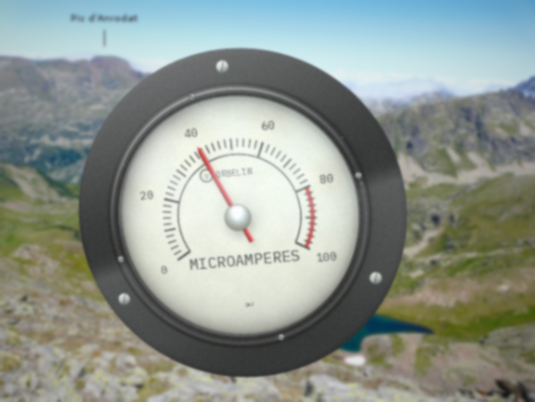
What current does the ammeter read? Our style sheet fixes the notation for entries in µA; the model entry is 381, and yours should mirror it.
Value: 40
